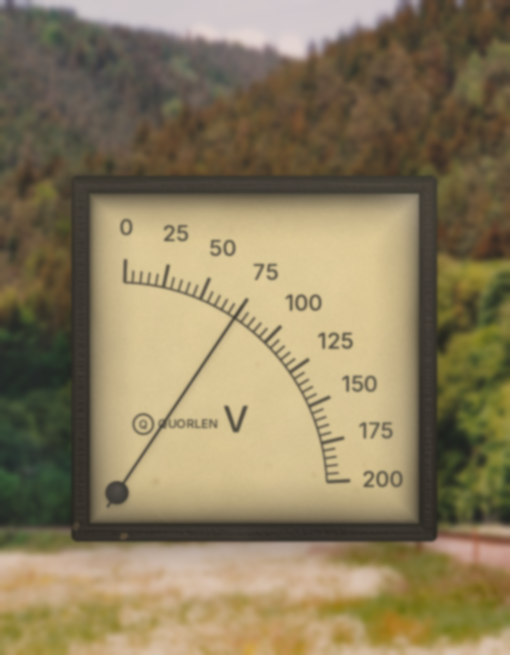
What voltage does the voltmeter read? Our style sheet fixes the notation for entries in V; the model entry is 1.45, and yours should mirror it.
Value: 75
